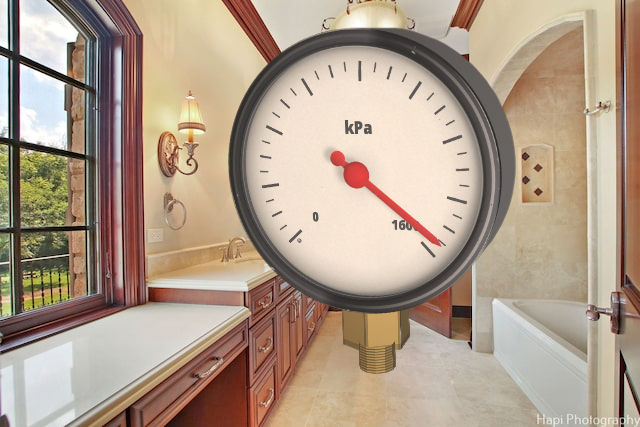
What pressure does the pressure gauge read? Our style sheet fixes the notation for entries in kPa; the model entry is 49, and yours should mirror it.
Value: 1550
